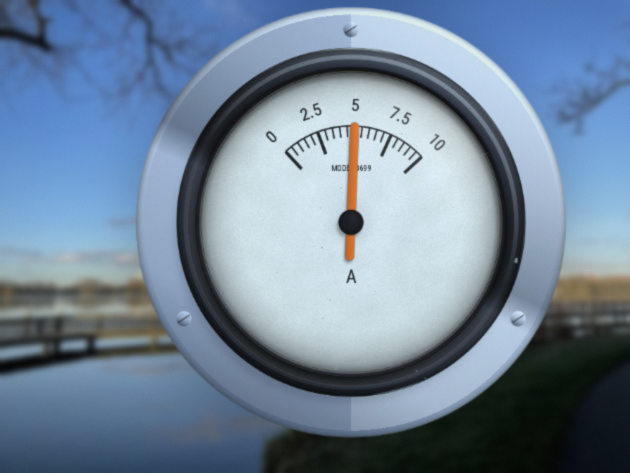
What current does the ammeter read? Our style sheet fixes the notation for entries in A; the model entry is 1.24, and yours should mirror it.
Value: 5
